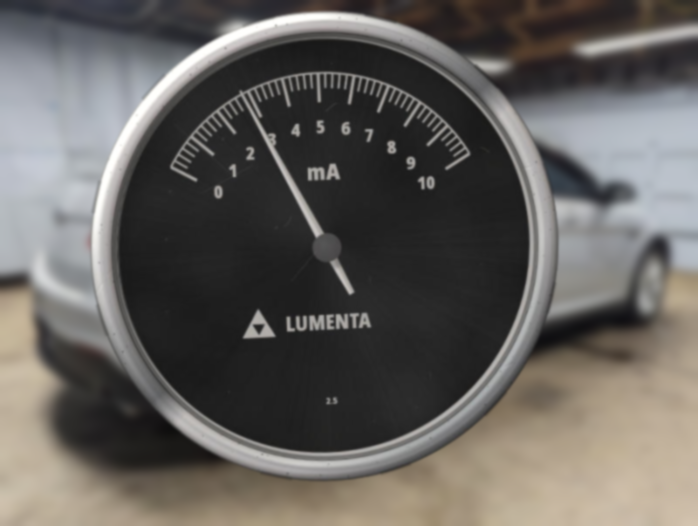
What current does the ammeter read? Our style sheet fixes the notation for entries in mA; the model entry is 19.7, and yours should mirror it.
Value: 2.8
